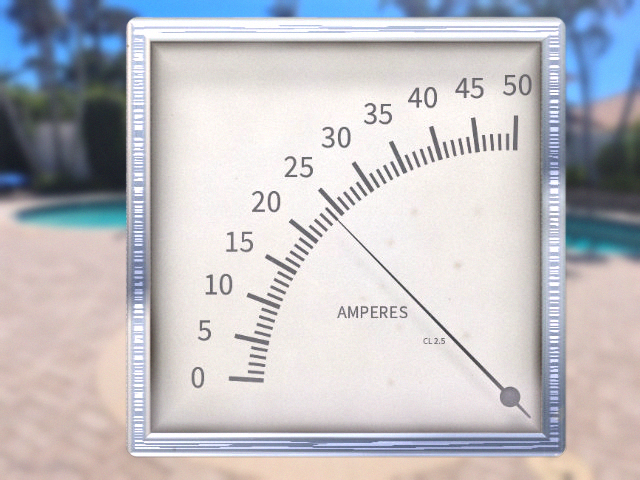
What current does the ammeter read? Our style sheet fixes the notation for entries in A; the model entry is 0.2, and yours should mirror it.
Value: 24
